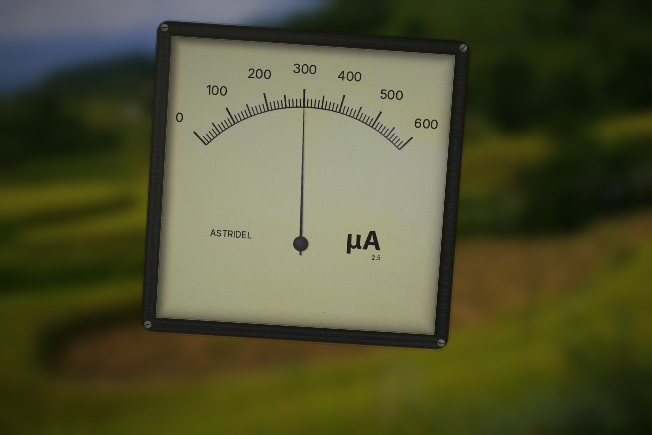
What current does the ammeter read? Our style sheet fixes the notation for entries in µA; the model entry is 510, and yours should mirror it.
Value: 300
